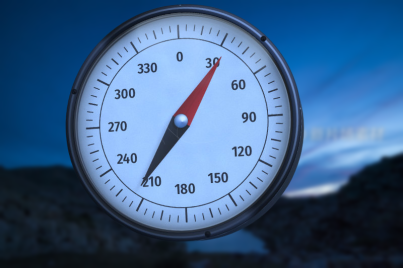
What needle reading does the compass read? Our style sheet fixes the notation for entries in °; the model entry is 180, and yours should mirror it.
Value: 35
